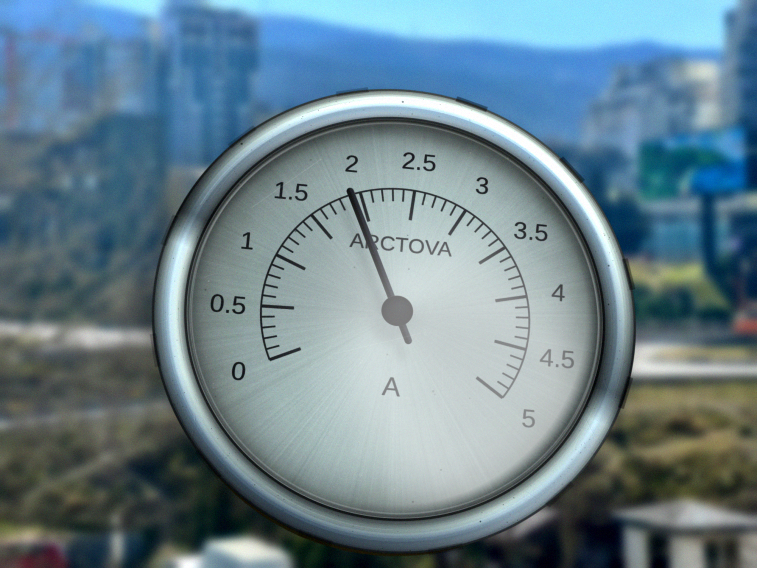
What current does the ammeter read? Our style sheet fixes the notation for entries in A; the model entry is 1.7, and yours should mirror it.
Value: 1.9
